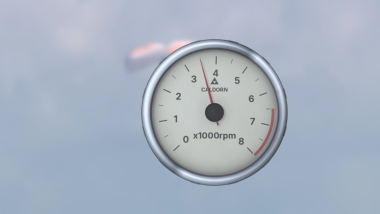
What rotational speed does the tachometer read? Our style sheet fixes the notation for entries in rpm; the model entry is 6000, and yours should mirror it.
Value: 3500
